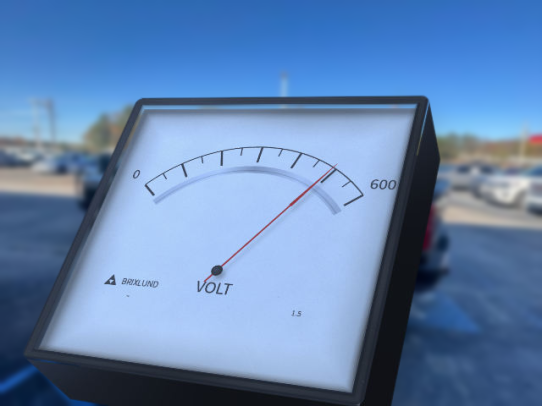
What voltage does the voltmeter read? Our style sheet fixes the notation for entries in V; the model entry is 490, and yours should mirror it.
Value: 500
